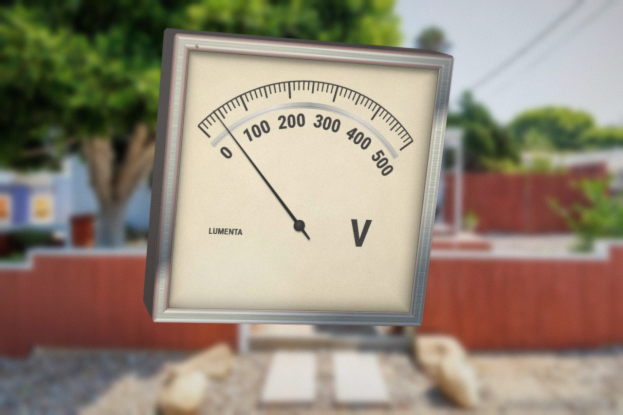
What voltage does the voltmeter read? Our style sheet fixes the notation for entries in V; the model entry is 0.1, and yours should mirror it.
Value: 40
